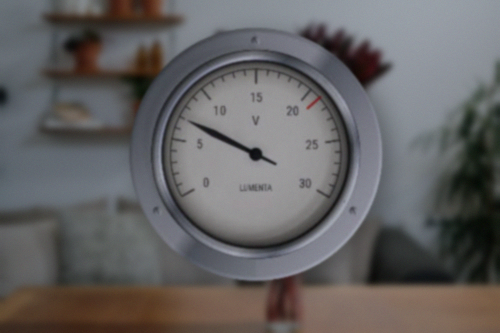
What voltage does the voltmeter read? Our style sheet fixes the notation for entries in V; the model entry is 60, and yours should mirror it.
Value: 7
